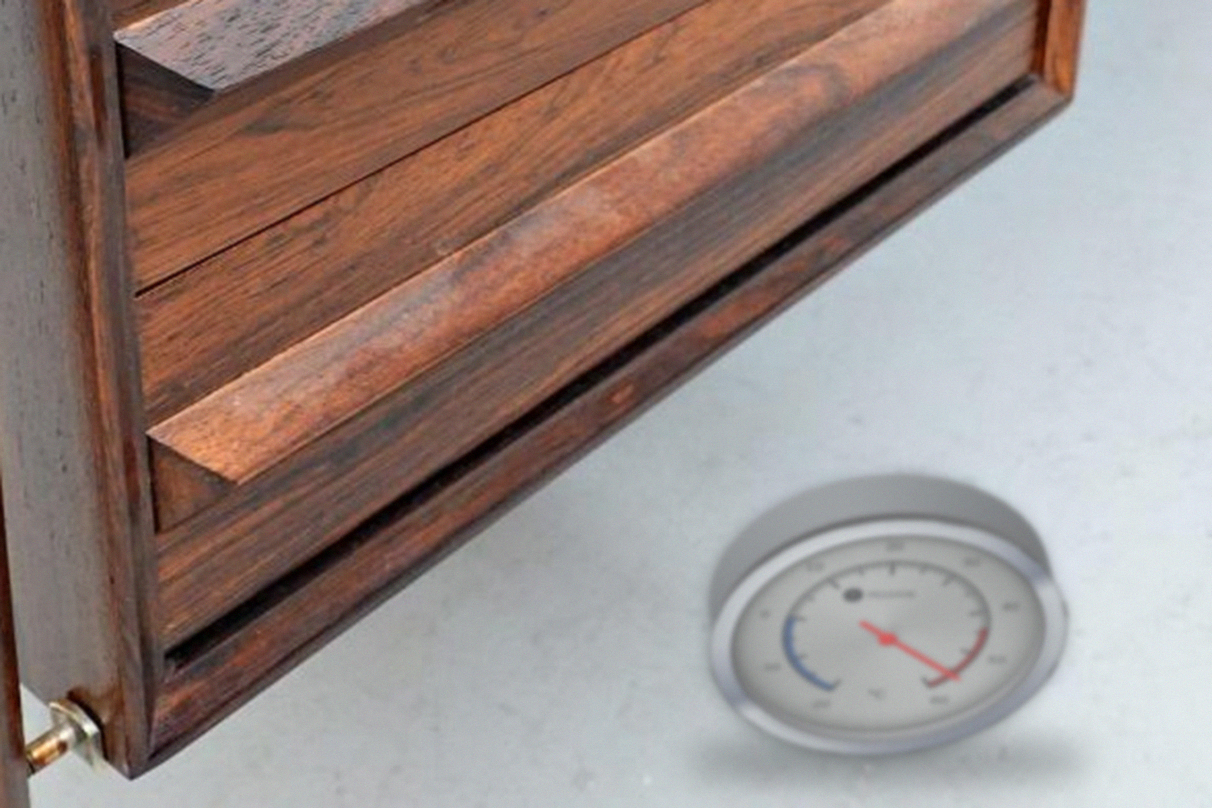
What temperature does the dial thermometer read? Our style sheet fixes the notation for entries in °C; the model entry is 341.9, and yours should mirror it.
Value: 55
